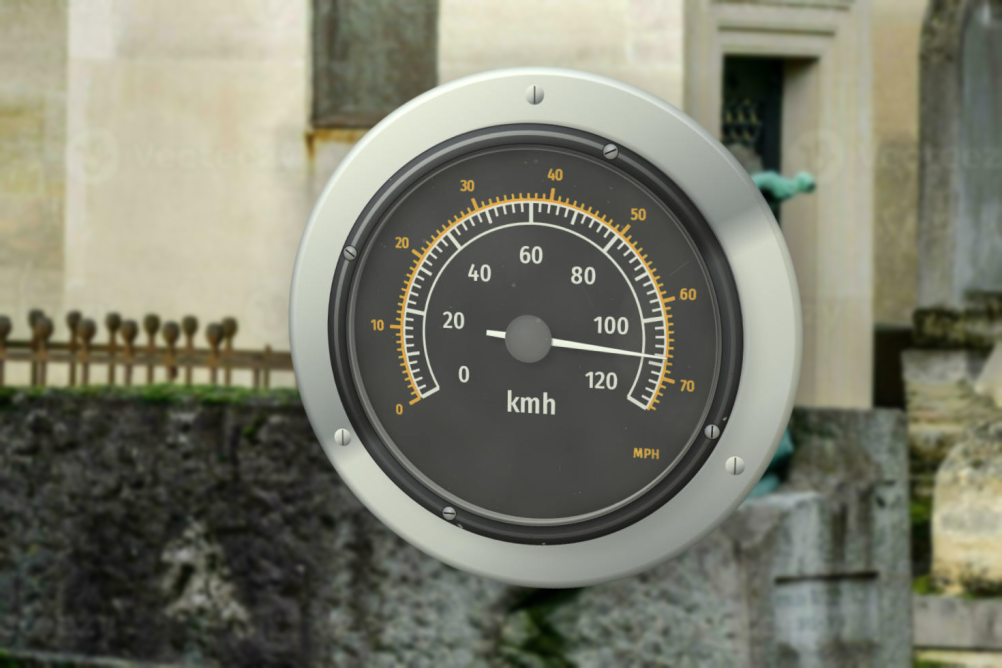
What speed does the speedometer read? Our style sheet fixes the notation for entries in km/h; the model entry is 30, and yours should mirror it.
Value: 108
